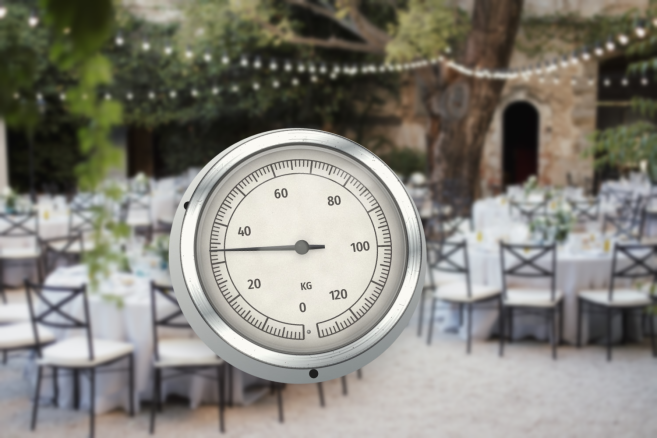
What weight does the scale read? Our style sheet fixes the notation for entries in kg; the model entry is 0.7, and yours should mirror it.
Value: 33
